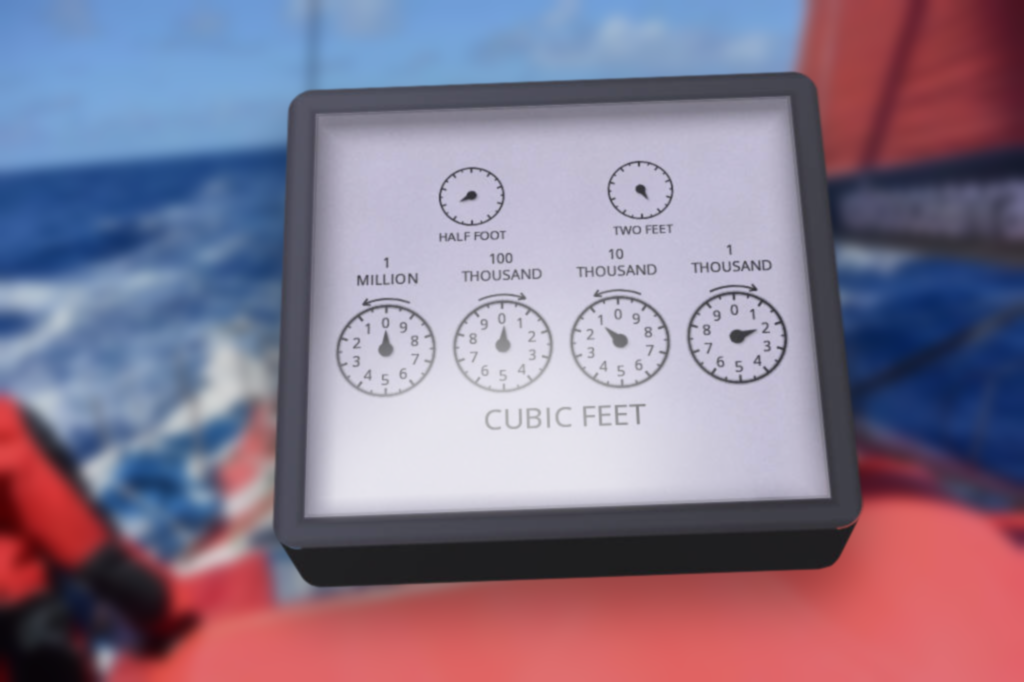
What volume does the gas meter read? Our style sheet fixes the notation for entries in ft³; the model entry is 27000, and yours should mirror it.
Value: 1200
